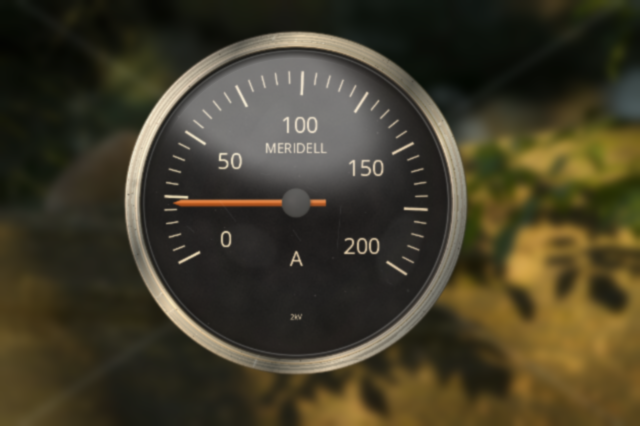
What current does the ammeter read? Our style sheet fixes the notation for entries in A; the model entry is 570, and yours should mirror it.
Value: 22.5
